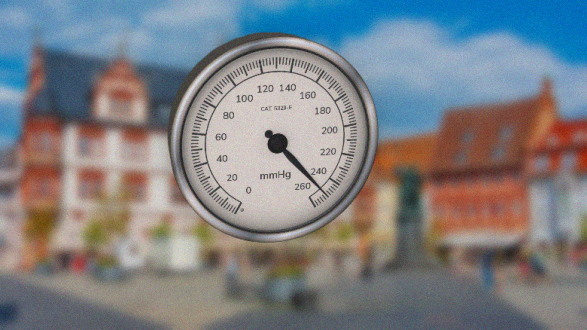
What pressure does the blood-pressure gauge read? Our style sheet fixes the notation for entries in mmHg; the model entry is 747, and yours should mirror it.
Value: 250
